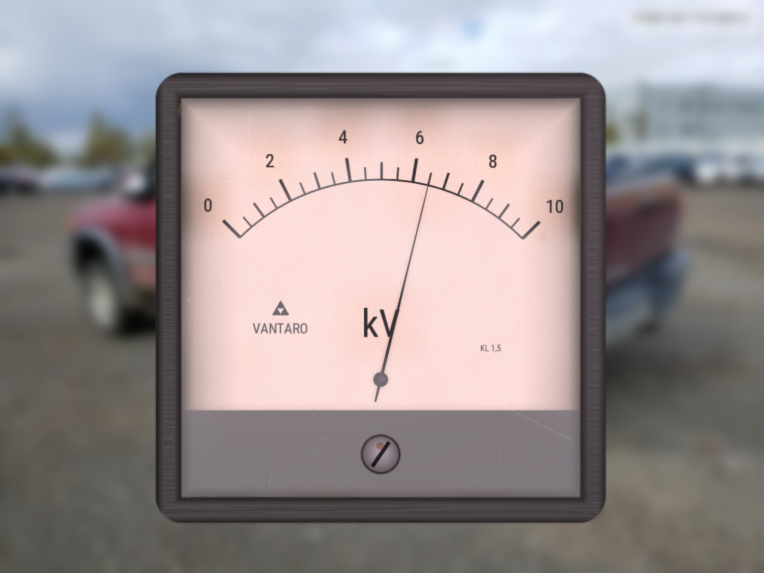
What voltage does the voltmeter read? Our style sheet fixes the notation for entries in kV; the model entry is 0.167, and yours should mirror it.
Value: 6.5
